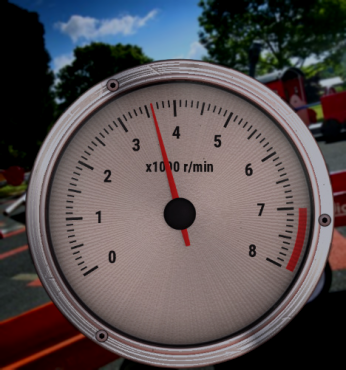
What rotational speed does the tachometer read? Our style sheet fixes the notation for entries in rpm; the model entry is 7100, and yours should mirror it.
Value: 3600
